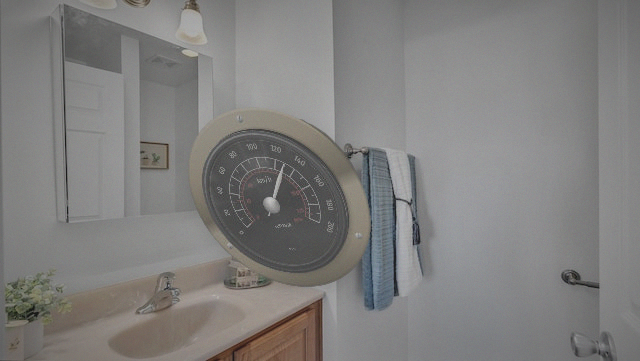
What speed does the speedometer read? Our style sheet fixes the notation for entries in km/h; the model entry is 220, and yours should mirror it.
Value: 130
